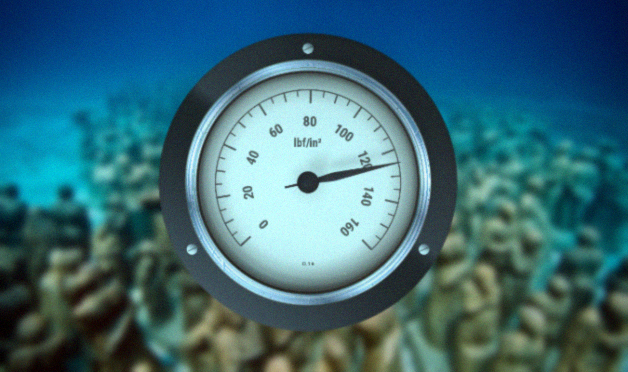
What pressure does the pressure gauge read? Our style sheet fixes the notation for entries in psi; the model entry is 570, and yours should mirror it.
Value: 125
